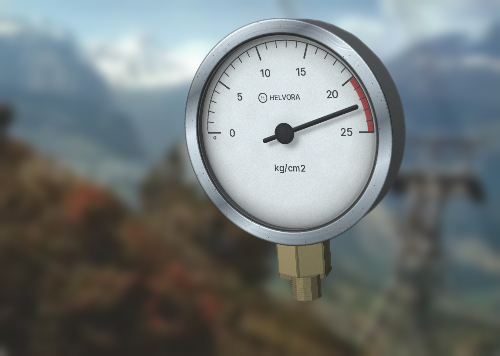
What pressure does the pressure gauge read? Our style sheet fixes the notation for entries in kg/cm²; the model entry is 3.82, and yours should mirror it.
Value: 22.5
